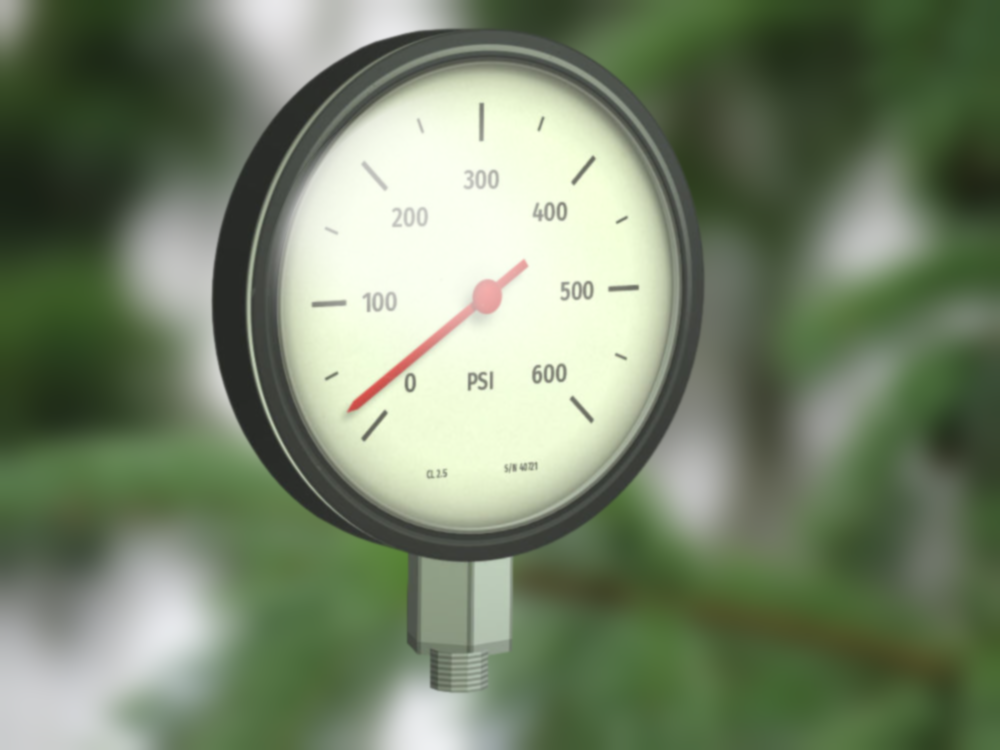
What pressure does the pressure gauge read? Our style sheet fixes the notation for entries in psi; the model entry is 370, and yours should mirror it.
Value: 25
